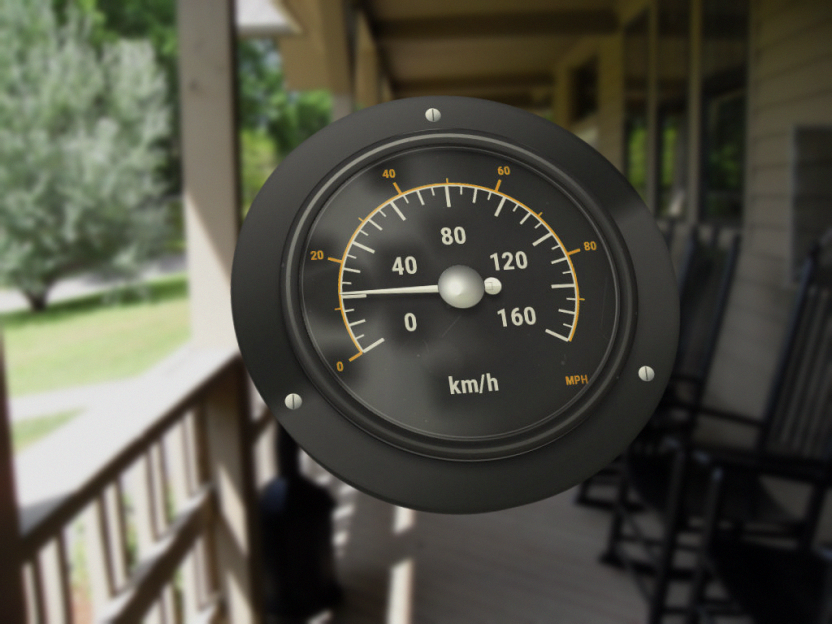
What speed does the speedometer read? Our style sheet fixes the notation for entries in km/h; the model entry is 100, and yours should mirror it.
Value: 20
